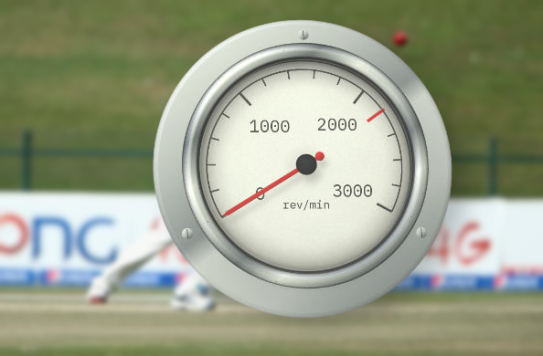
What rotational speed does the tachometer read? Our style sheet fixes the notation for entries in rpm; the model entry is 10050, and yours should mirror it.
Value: 0
